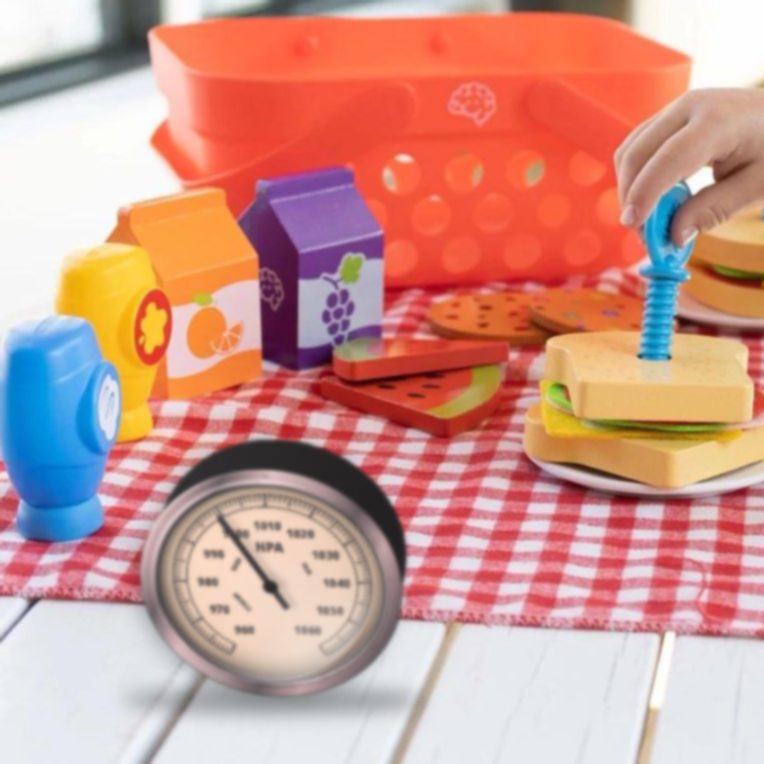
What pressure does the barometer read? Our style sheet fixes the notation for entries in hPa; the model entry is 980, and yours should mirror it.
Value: 1000
